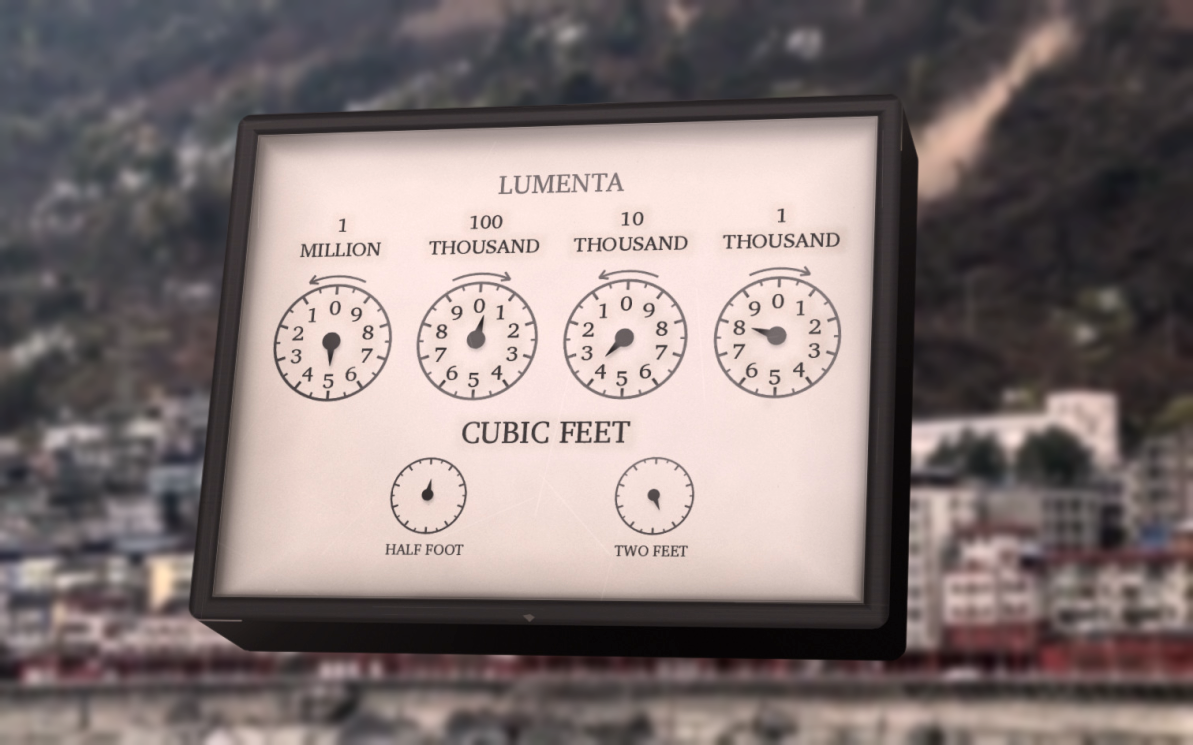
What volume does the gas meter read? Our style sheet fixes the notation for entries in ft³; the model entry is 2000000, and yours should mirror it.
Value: 503800
